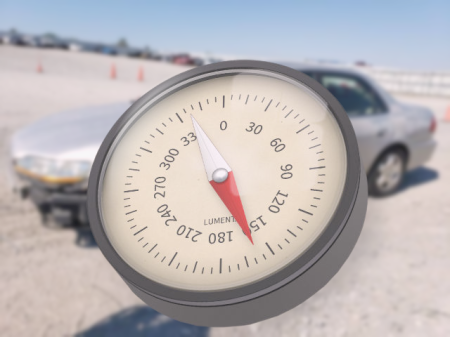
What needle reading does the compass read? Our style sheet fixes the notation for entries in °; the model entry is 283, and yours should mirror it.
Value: 157.5
